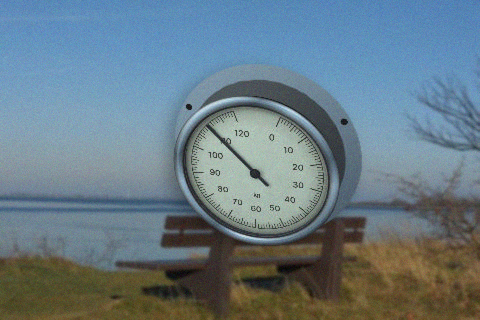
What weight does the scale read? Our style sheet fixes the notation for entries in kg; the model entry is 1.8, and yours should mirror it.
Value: 110
